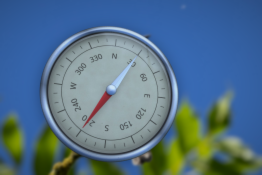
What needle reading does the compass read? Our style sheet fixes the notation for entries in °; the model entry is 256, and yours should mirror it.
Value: 210
